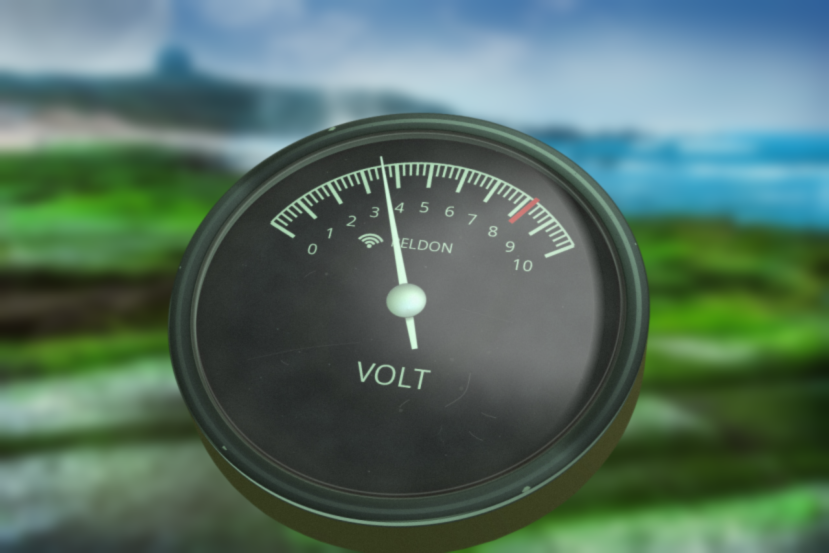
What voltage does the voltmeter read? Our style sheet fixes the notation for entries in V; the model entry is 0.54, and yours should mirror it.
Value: 3.6
